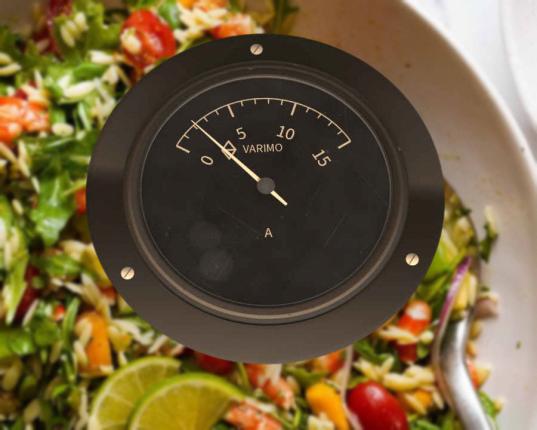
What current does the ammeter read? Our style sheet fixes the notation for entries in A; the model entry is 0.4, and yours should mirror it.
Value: 2
